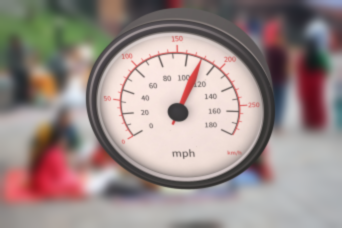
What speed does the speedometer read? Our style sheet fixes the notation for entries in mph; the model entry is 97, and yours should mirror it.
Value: 110
